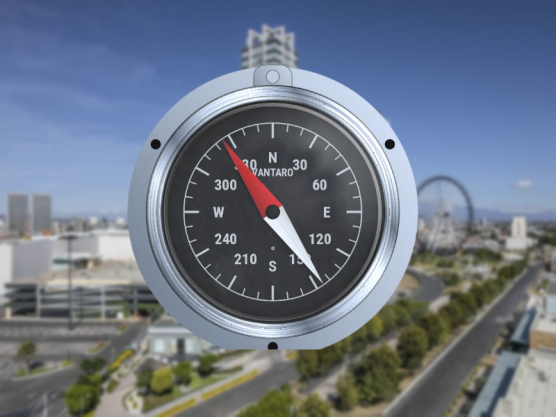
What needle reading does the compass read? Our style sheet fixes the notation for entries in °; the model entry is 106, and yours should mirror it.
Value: 325
